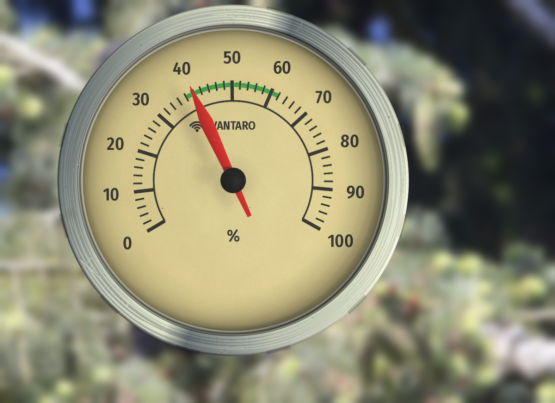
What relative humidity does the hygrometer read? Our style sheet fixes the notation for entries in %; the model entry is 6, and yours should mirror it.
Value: 40
